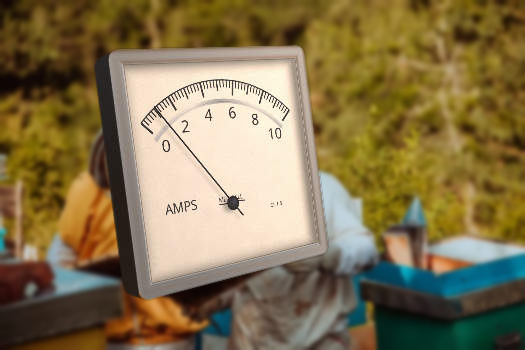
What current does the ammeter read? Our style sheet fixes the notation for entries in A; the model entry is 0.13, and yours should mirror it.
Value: 1
